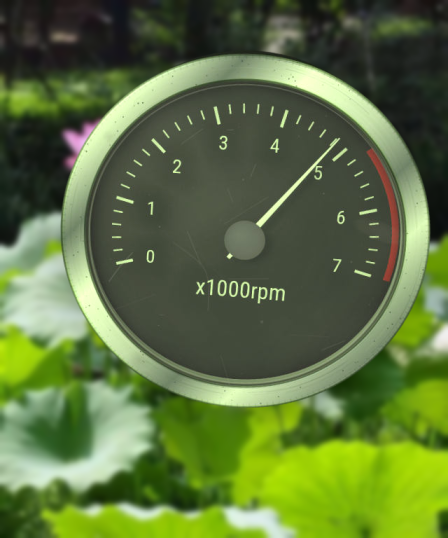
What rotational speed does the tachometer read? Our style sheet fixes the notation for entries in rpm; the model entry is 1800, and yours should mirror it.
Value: 4800
